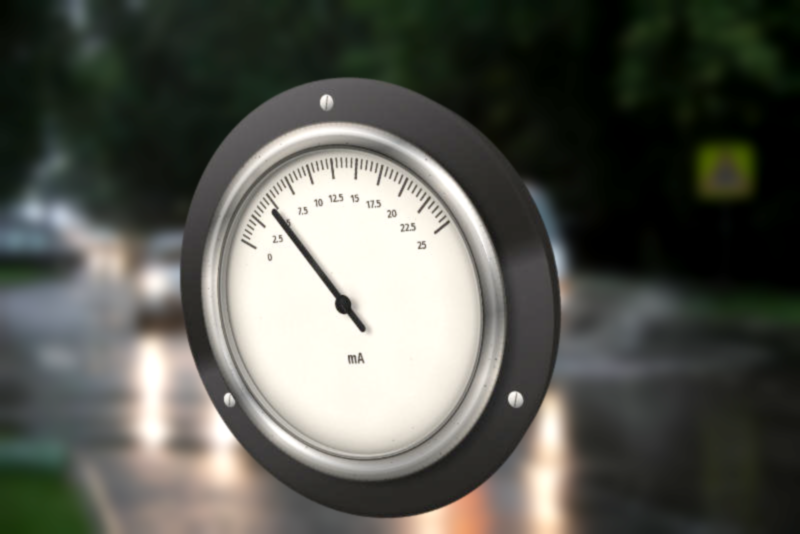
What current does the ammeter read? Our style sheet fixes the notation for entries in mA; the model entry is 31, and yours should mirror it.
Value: 5
